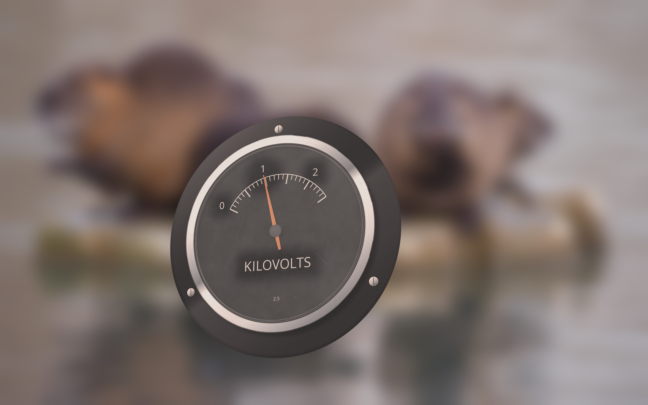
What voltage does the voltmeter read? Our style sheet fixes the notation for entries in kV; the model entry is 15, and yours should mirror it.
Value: 1
